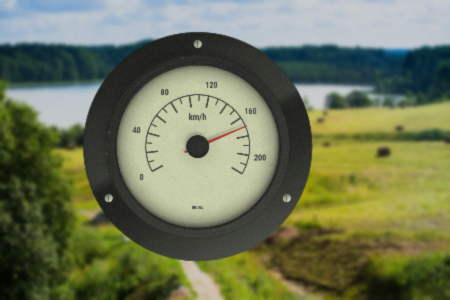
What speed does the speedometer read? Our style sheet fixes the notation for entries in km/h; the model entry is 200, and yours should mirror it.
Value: 170
